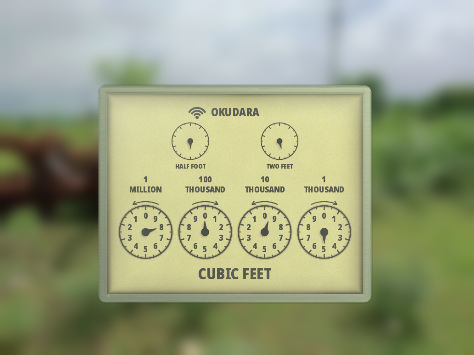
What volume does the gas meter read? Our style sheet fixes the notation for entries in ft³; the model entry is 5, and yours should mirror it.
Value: 799500
